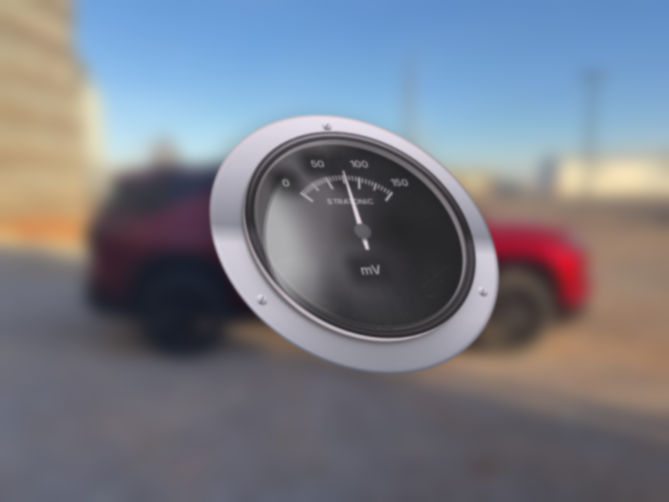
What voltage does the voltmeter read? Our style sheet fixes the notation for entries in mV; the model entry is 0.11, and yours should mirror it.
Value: 75
